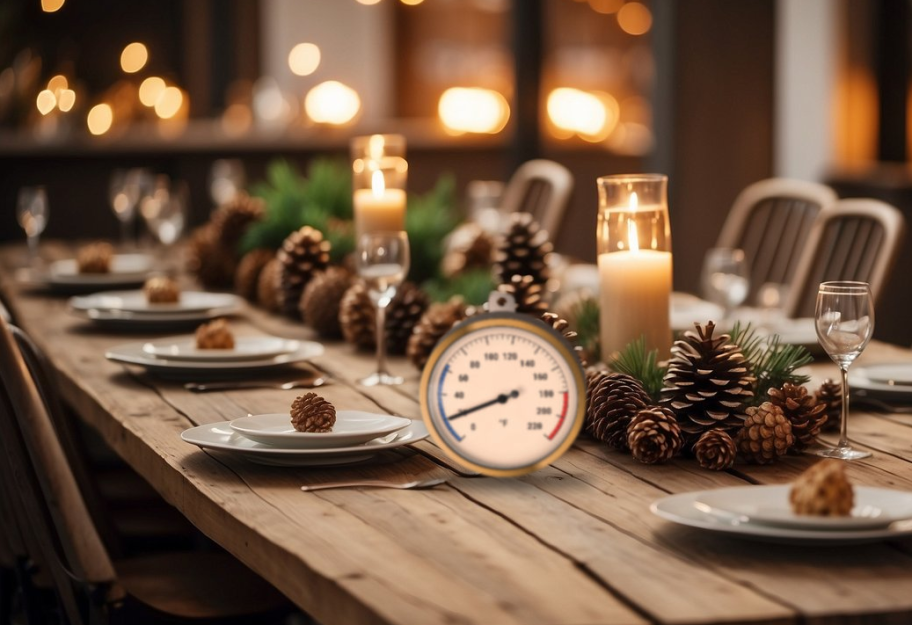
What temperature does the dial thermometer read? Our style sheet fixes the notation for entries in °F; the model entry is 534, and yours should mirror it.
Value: 20
